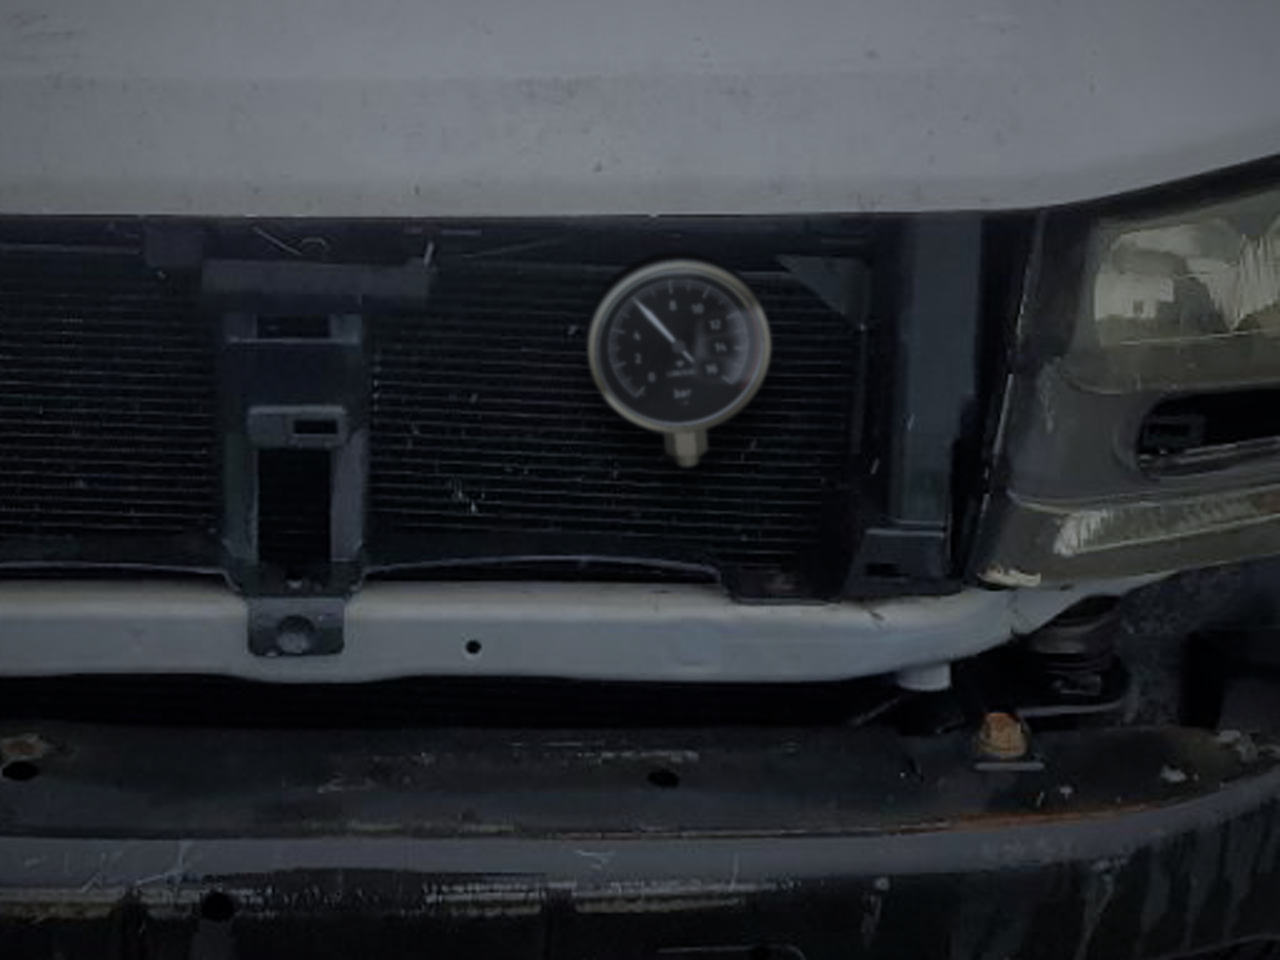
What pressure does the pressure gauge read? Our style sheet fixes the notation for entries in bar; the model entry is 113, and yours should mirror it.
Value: 6
